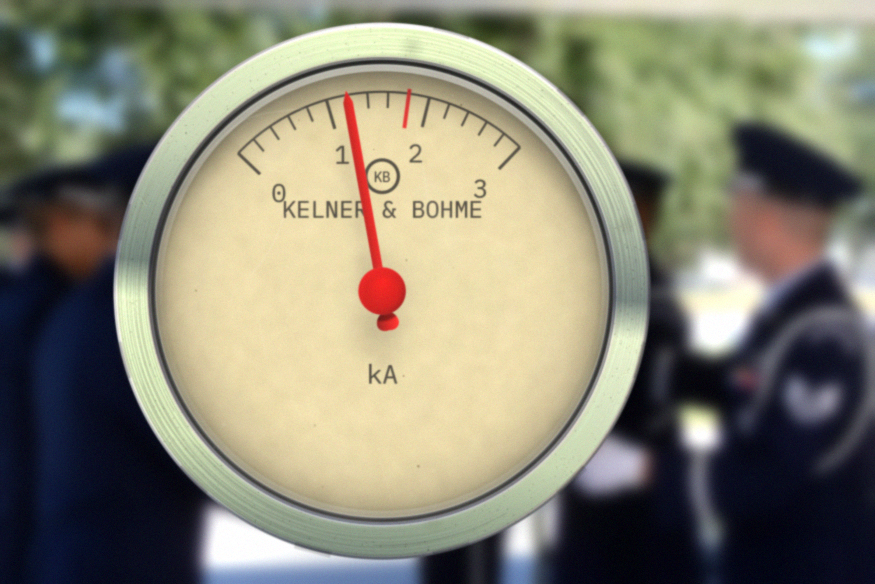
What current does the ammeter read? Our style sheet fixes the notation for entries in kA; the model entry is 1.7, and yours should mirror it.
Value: 1.2
